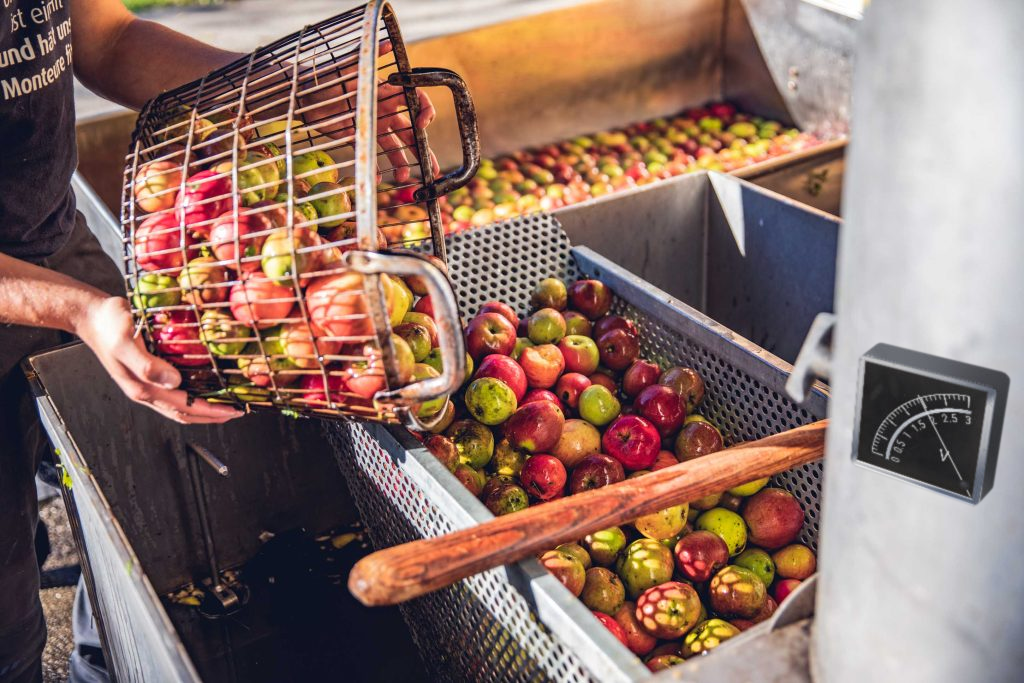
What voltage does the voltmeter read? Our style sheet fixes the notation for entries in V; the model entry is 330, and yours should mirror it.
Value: 2
